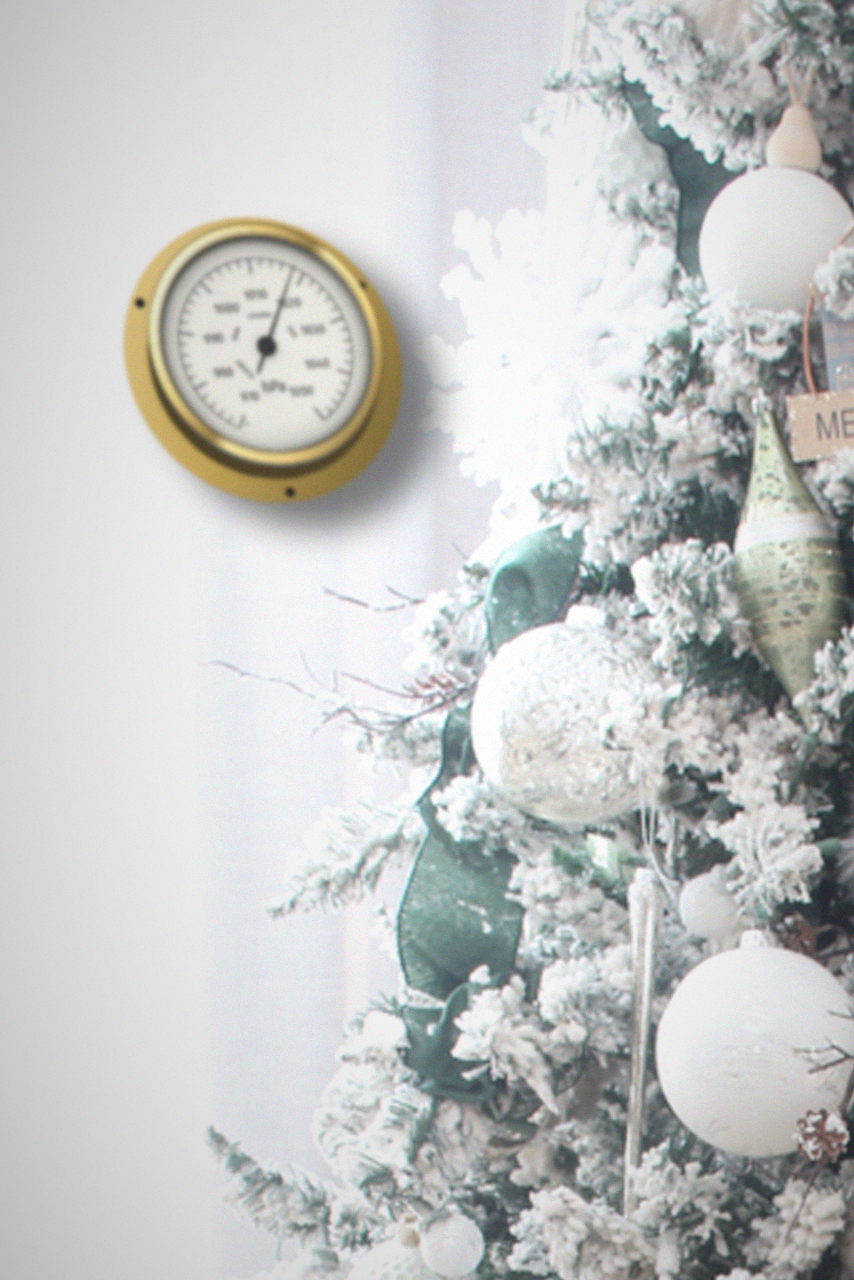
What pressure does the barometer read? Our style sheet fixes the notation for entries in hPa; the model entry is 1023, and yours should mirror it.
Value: 1018
